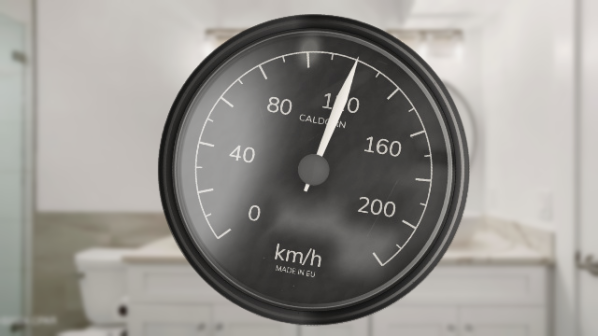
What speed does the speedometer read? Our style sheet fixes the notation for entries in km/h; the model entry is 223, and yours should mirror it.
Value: 120
